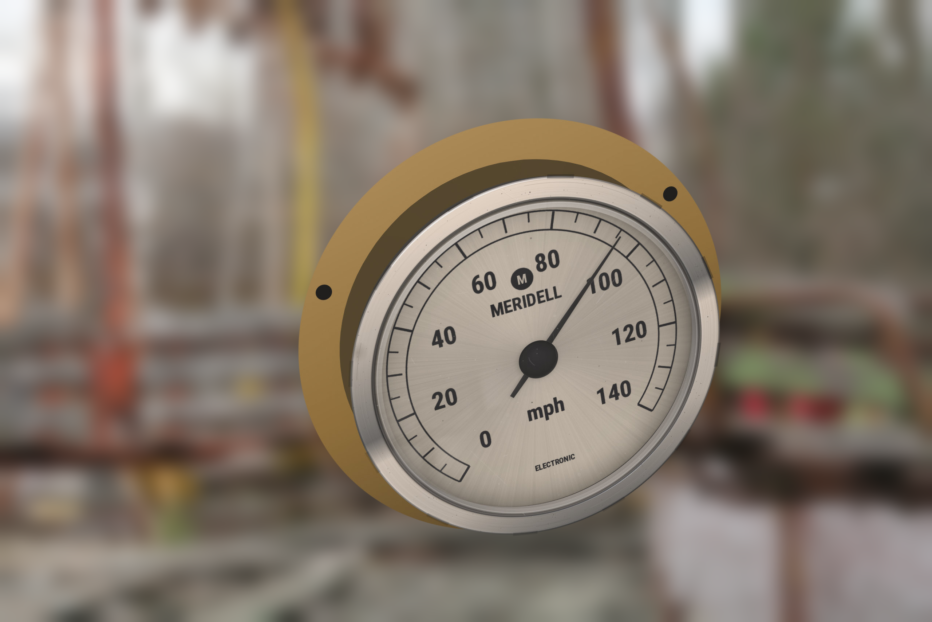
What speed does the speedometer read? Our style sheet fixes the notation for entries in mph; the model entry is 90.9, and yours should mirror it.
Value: 95
